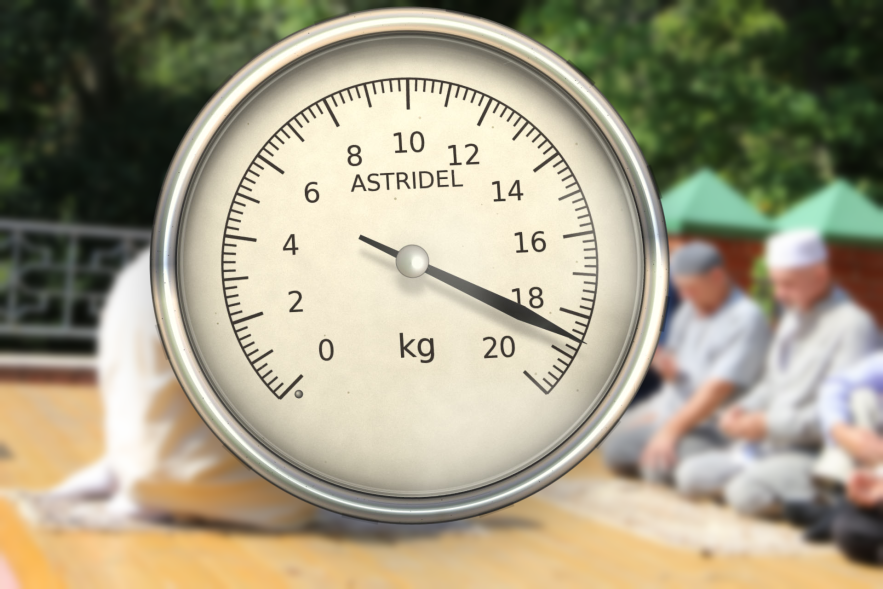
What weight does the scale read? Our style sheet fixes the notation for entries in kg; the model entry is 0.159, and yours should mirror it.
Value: 18.6
